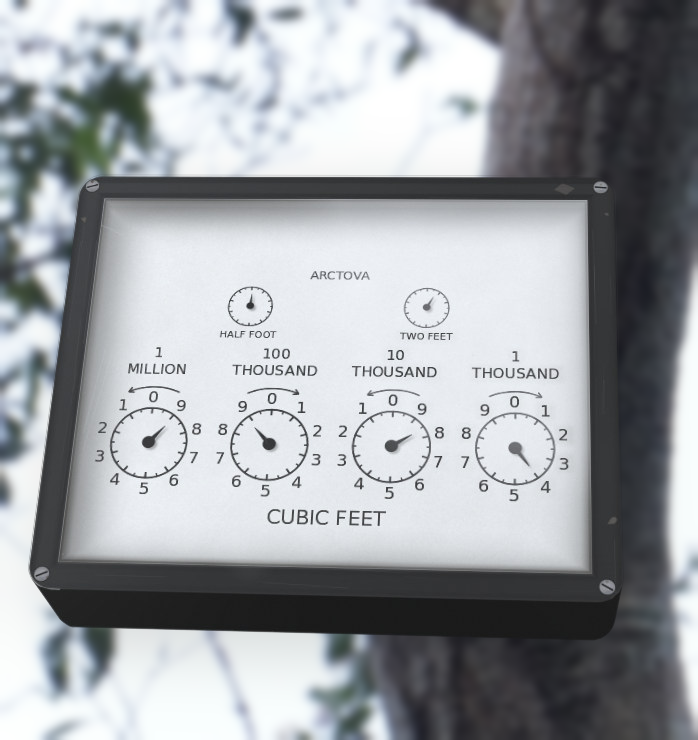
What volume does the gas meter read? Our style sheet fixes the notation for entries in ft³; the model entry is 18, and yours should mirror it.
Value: 888400
